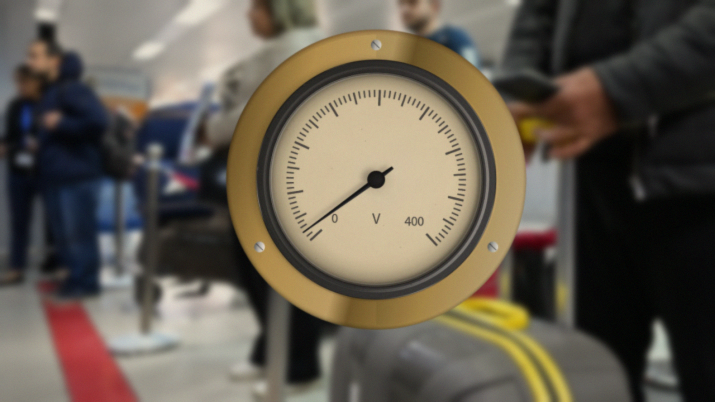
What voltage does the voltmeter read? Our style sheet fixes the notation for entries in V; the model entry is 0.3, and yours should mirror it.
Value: 10
